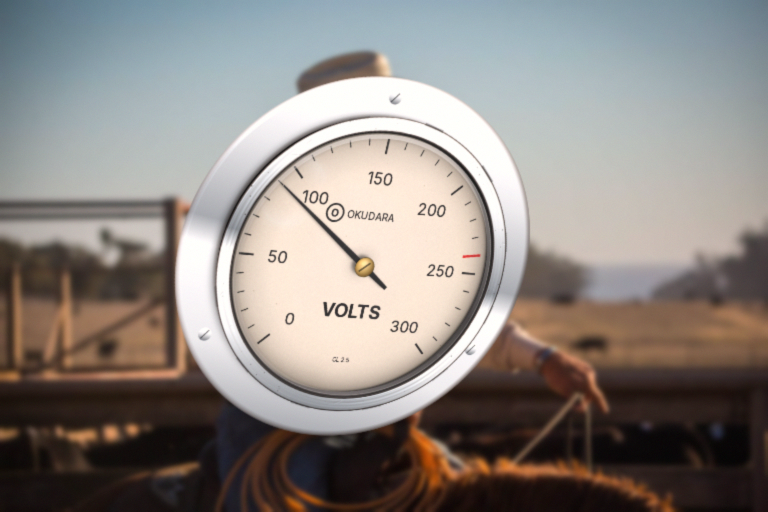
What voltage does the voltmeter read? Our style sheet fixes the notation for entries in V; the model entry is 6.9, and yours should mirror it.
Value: 90
